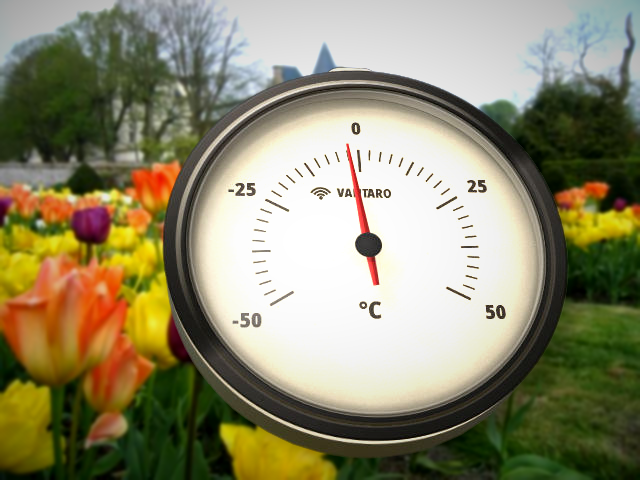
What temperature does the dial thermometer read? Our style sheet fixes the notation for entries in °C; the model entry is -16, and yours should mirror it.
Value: -2.5
